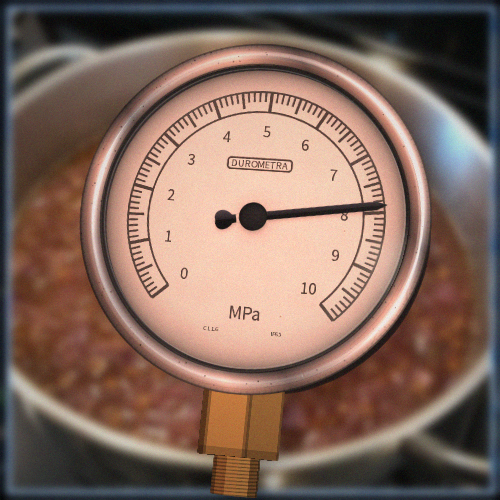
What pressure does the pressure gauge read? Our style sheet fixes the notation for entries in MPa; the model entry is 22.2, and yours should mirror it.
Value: 7.9
